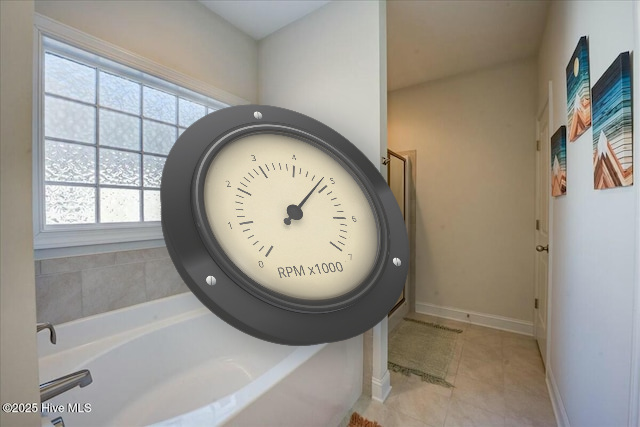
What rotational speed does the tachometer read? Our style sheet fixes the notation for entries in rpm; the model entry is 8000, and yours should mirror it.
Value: 4800
